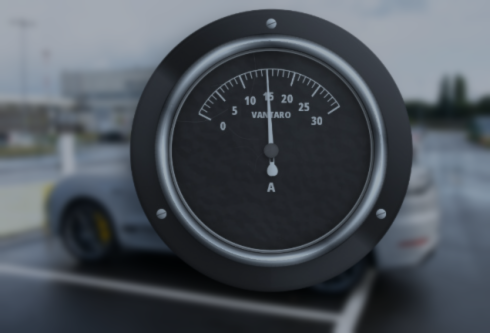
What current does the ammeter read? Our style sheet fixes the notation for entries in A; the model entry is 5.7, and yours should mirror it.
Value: 15
